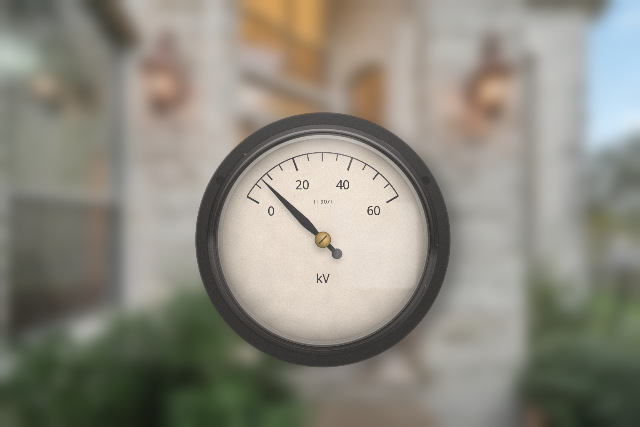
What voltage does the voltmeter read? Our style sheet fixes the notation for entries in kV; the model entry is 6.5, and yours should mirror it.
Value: 7.5
